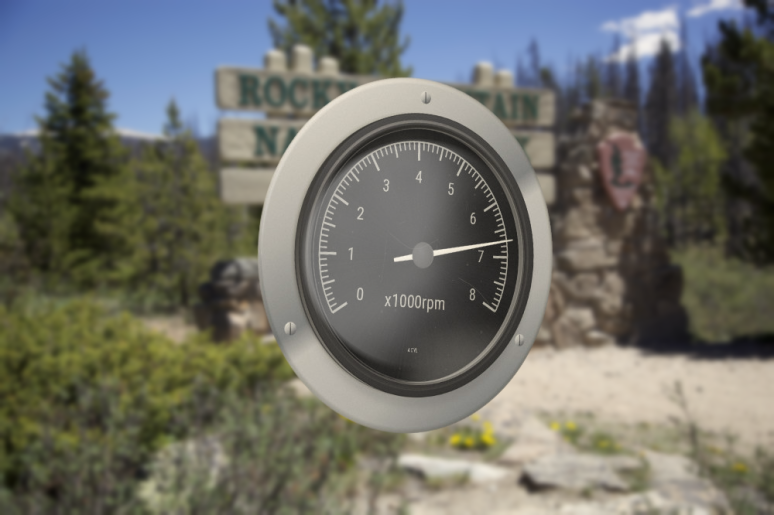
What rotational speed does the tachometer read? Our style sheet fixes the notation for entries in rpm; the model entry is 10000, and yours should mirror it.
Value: 6700
